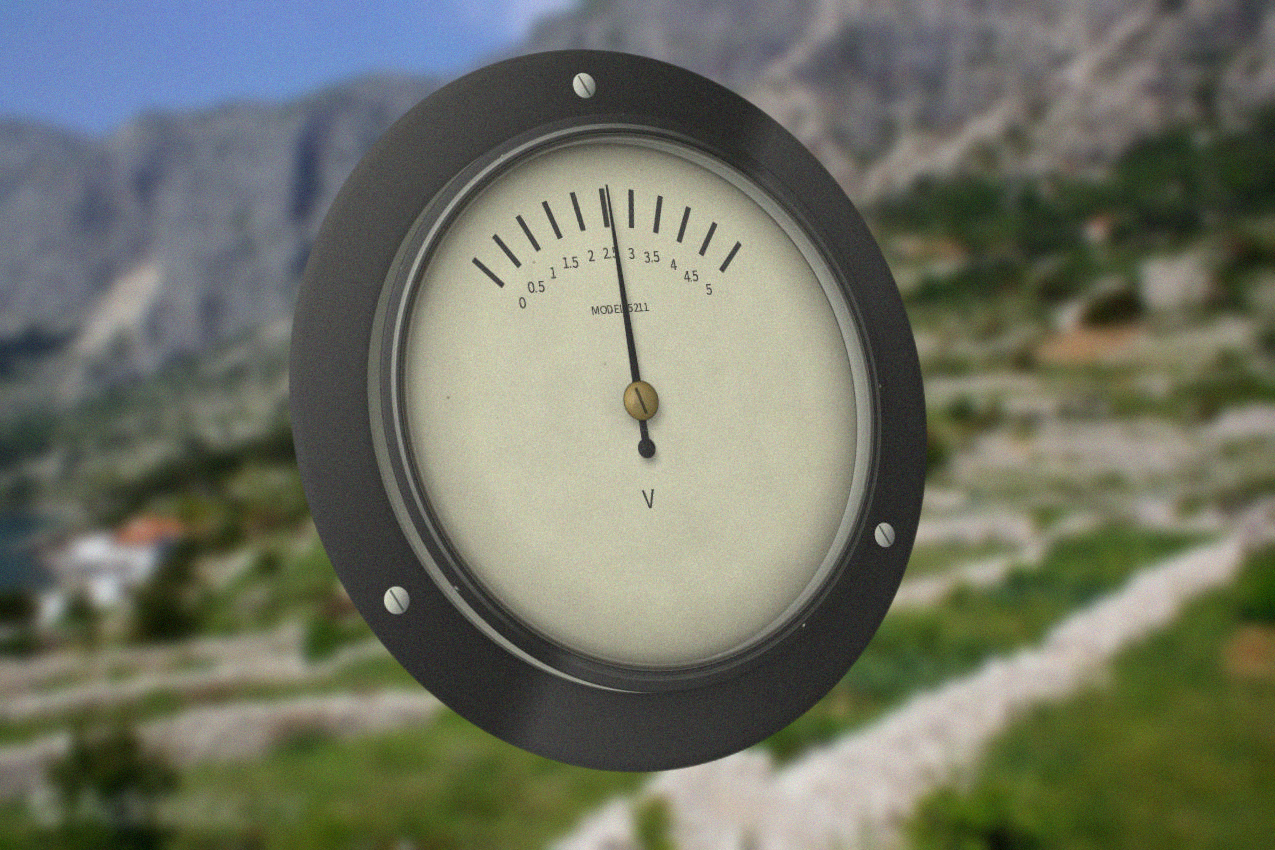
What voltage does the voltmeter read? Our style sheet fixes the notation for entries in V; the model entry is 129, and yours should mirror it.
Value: 2.5
